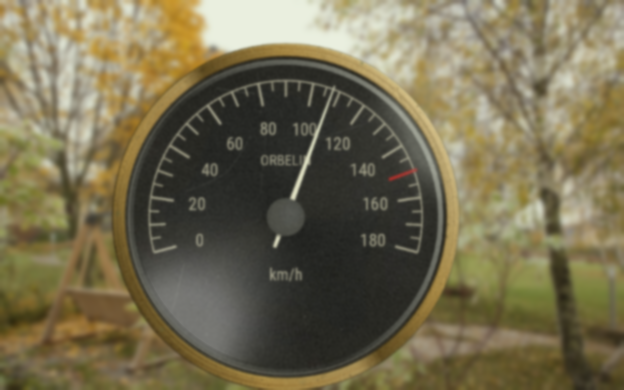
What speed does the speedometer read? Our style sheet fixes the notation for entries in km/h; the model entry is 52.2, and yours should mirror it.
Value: 107.5
